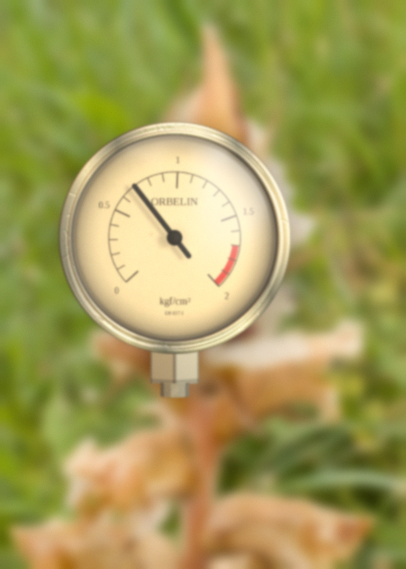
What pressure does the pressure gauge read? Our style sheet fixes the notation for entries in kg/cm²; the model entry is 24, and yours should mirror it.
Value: 0.7
